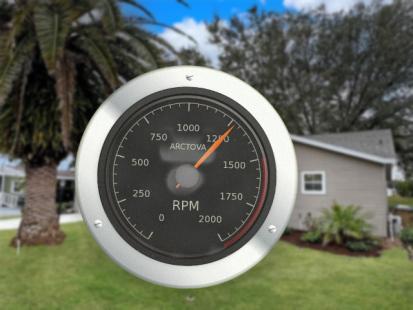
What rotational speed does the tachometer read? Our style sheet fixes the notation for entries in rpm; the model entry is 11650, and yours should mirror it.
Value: 1275
